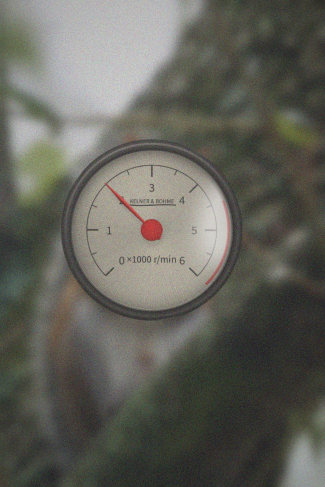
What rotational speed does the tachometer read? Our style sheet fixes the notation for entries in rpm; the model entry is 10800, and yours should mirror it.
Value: 2000
